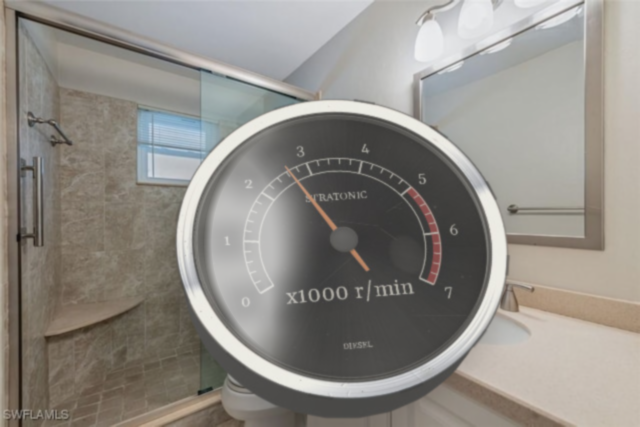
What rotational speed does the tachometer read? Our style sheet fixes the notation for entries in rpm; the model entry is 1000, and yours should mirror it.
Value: 2600
